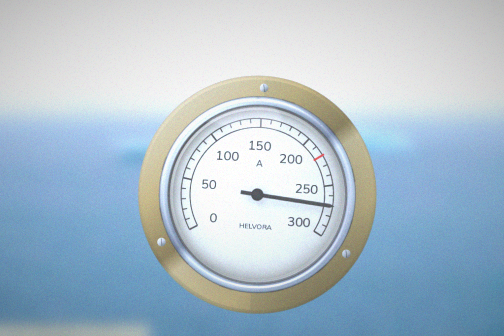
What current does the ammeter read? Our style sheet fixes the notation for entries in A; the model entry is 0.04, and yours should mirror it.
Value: 270
